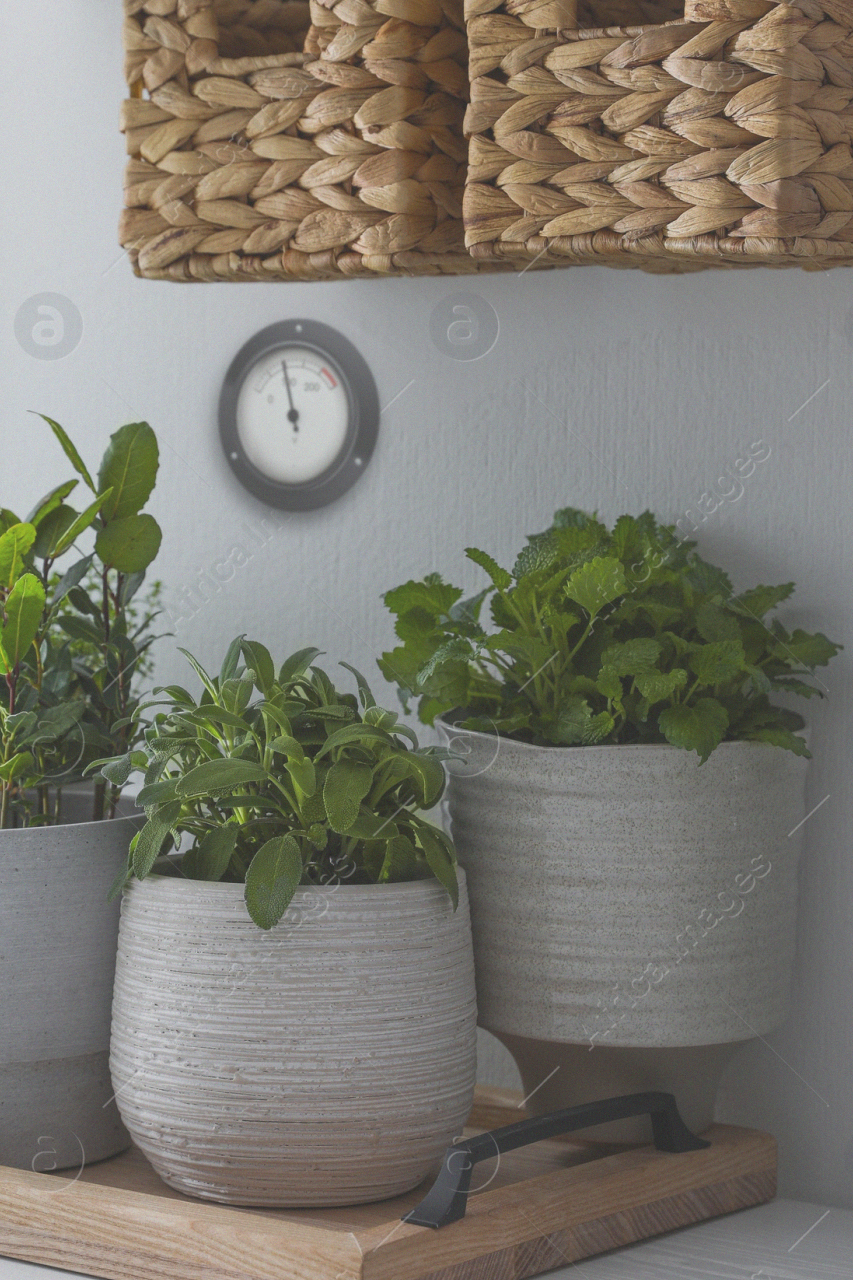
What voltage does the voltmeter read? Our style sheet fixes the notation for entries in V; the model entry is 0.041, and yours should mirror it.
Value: 100
